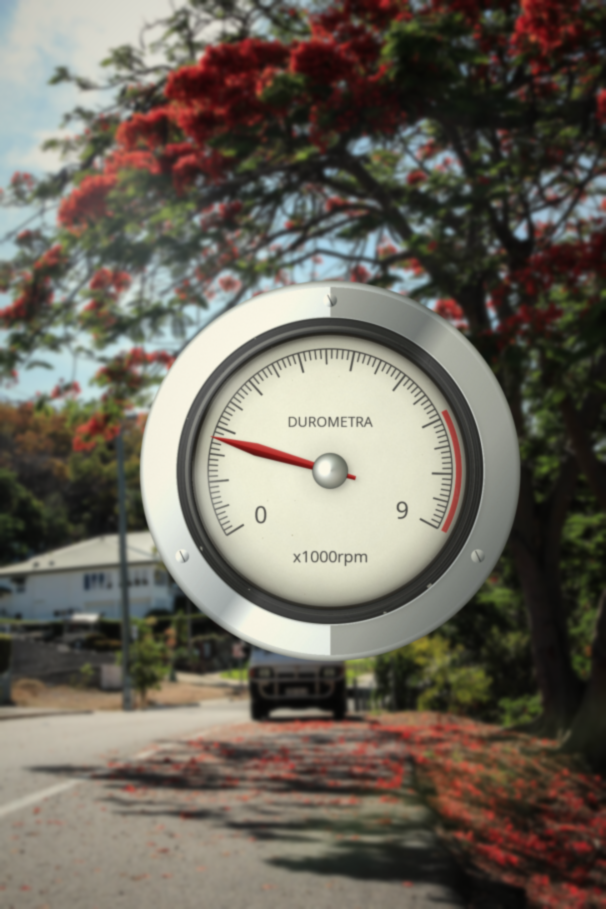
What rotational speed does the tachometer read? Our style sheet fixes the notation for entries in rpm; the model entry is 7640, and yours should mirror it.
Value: 1800
